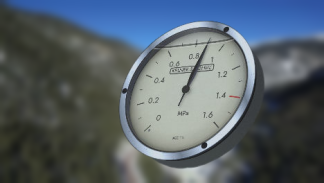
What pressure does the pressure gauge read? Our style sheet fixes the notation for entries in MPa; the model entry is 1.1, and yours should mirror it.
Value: 0.9
